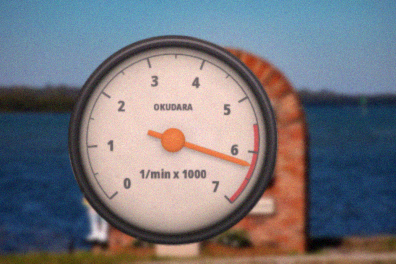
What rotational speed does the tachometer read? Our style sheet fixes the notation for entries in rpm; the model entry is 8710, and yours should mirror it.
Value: 6250
